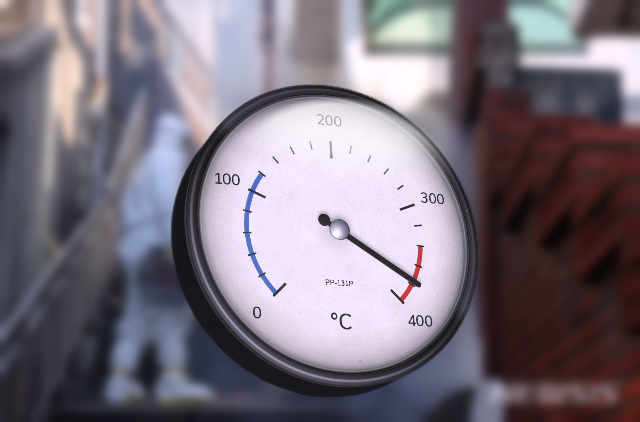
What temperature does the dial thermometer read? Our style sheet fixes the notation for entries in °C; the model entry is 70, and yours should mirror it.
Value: 380
